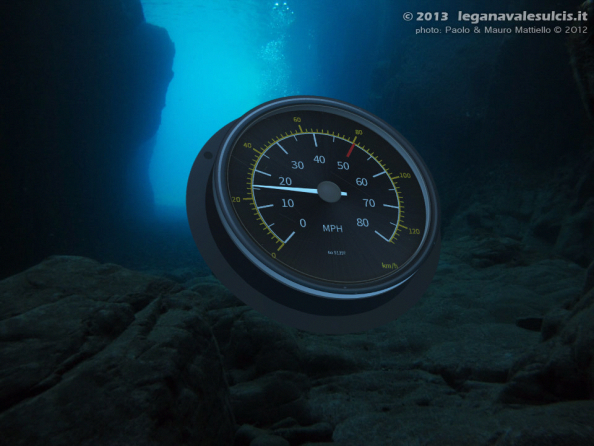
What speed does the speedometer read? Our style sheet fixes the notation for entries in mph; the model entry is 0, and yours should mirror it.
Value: 15
